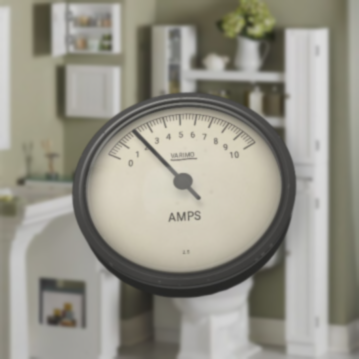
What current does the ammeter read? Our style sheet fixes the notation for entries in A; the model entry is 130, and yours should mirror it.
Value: 2
